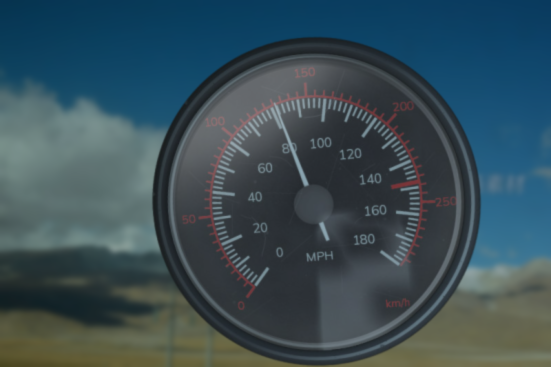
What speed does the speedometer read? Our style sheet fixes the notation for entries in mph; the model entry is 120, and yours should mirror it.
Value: 82
